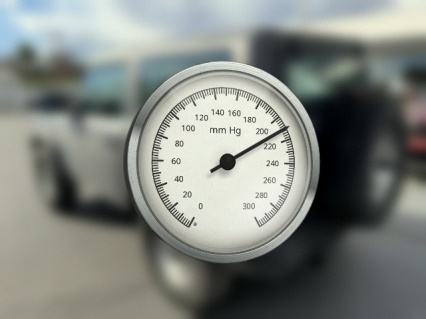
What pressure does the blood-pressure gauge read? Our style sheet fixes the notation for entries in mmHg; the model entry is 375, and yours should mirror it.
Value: 210
